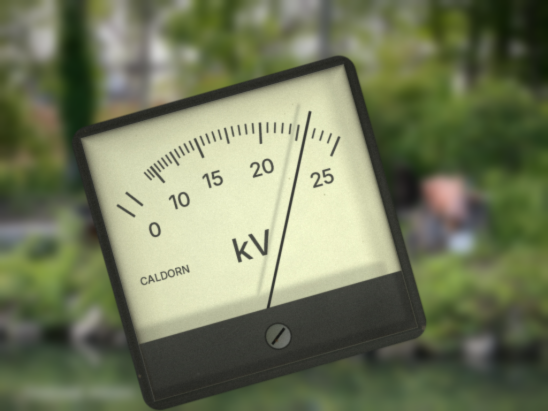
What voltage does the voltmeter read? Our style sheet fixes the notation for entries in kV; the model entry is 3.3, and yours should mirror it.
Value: 23
